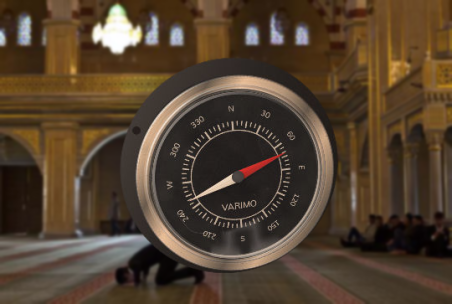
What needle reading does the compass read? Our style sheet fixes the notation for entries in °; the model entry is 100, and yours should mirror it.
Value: 70
